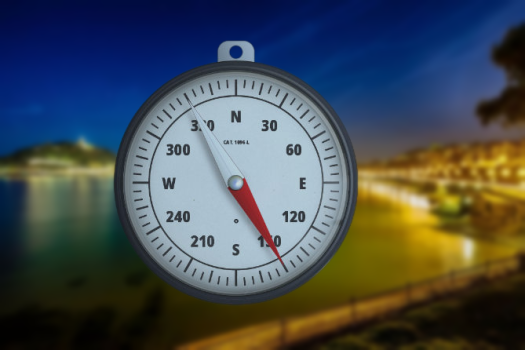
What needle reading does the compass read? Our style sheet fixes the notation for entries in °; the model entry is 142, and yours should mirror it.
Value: 150
